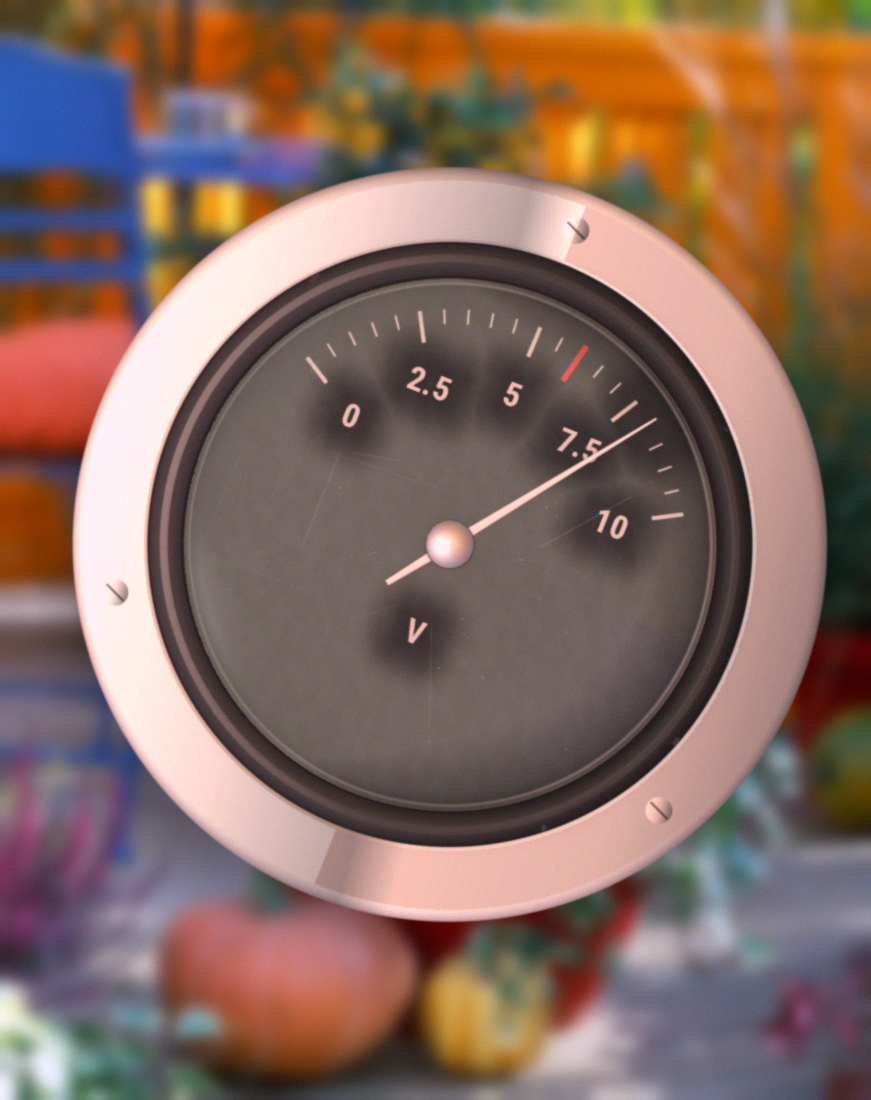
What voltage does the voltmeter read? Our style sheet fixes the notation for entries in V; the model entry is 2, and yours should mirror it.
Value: 8
